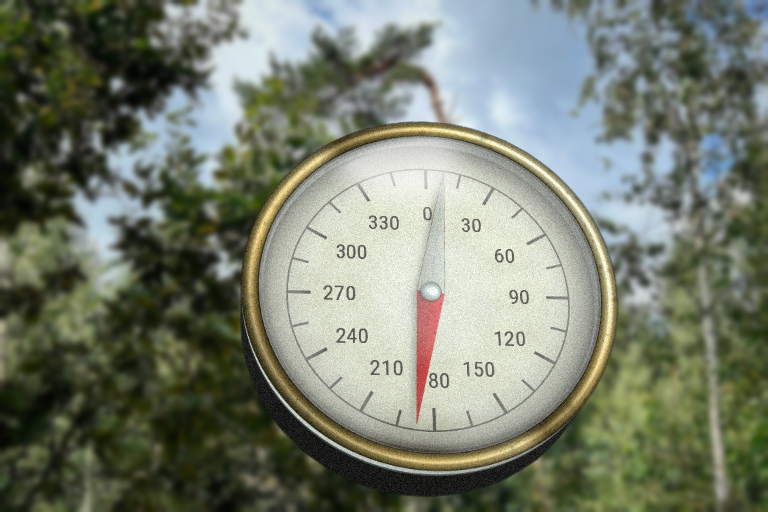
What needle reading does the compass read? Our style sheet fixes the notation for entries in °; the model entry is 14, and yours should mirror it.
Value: 187.5
